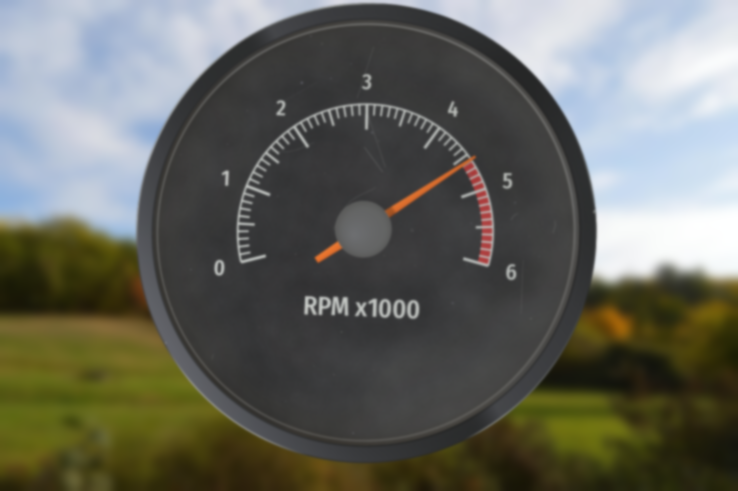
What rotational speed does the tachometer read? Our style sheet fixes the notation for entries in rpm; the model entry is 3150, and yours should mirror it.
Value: 4600
